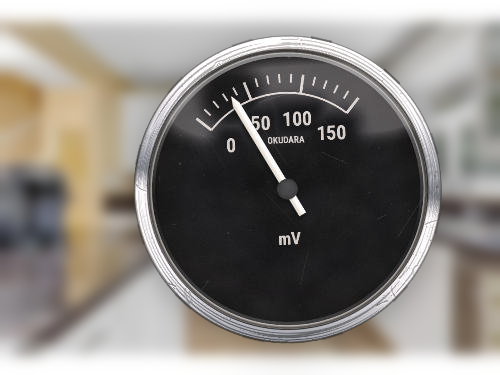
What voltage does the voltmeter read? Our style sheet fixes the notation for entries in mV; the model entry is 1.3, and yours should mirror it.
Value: 35
